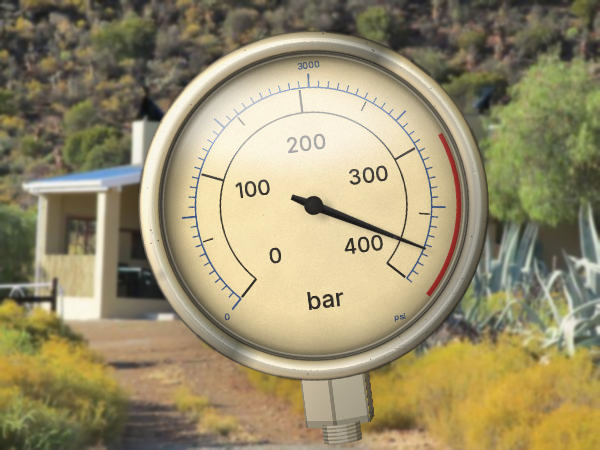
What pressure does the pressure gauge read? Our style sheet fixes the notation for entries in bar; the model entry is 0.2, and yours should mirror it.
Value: 375
